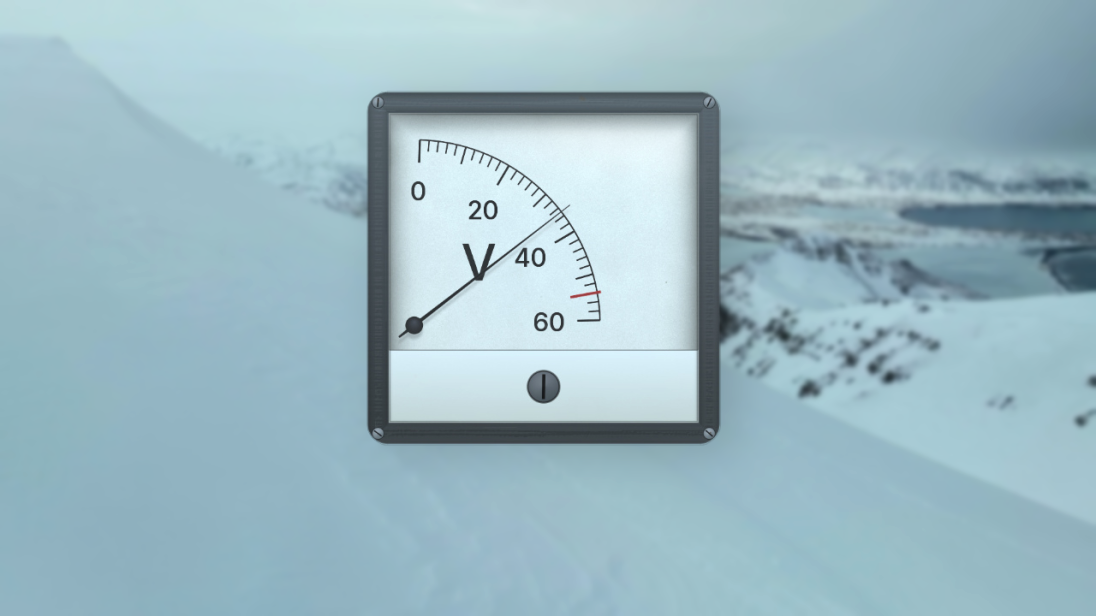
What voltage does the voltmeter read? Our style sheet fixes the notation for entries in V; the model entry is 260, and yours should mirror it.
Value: 35
